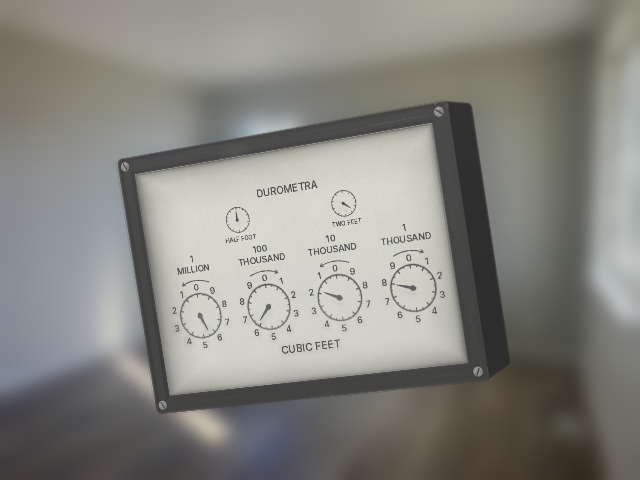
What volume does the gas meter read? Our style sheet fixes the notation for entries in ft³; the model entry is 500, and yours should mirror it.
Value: 561800
